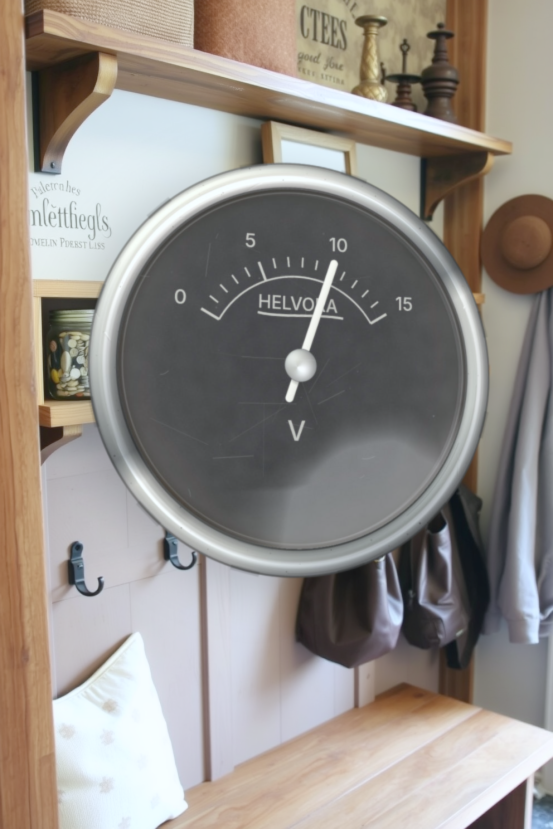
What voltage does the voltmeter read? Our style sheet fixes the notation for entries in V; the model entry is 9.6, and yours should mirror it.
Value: 10
